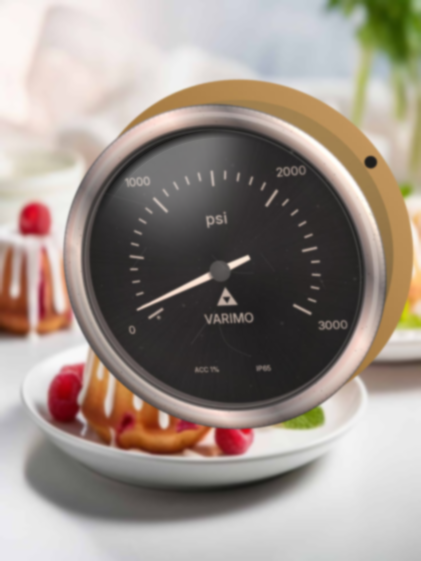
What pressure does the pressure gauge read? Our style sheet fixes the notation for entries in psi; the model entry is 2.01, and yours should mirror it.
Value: 100
